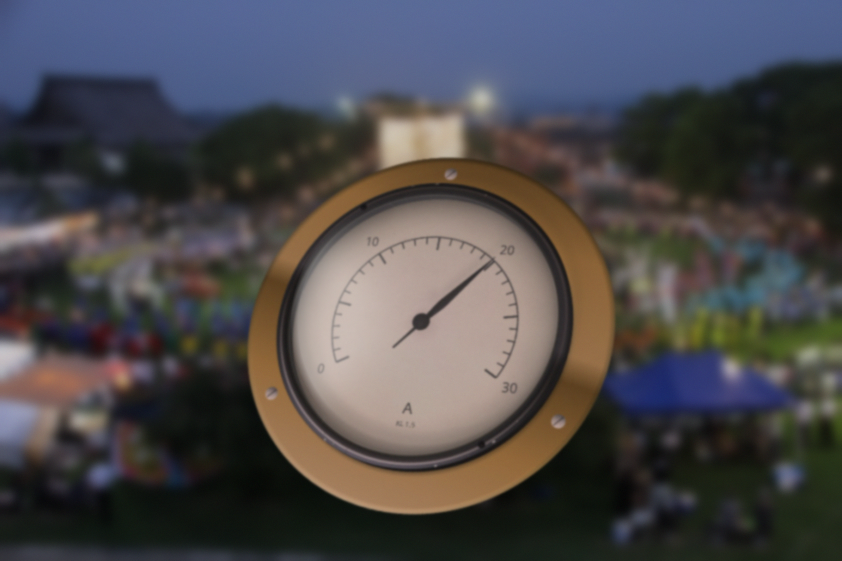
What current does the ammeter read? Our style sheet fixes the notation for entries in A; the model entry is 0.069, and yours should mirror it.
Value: 20
